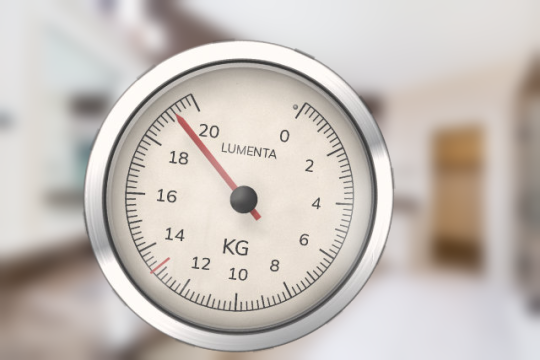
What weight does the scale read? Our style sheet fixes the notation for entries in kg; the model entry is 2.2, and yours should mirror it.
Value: 19.2
